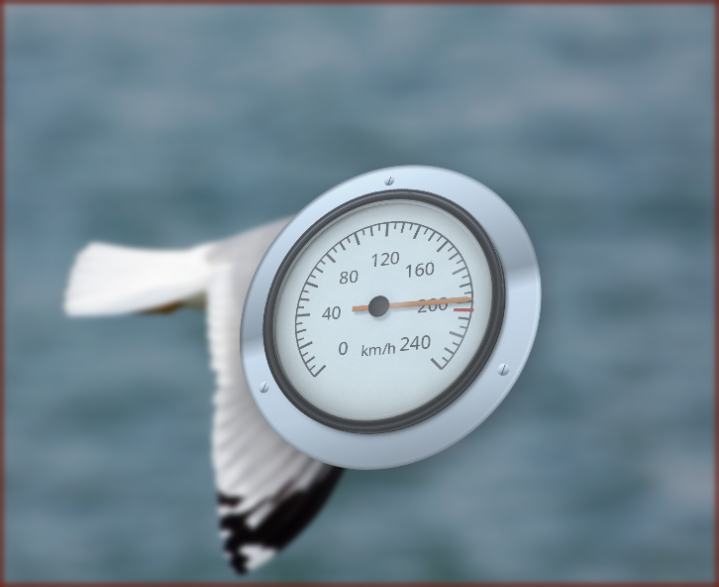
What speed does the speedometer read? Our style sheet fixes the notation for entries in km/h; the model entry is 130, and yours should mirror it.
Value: 200
